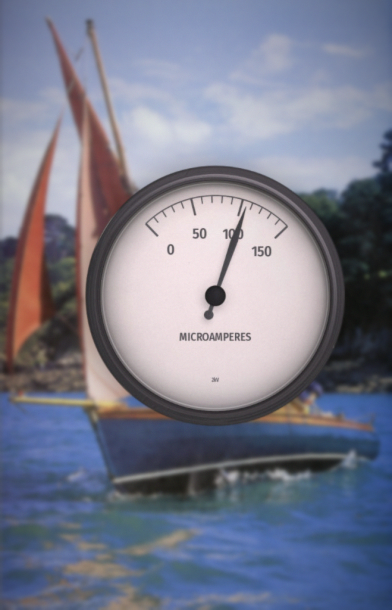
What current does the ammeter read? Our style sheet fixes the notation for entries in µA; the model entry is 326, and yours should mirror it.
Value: 105
